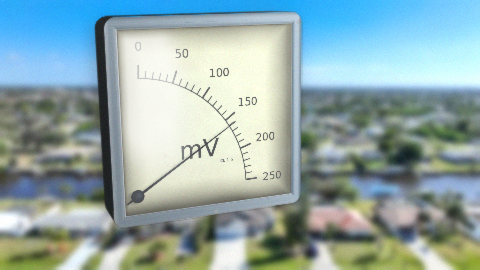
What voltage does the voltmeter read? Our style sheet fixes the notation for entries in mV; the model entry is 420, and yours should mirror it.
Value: 160
